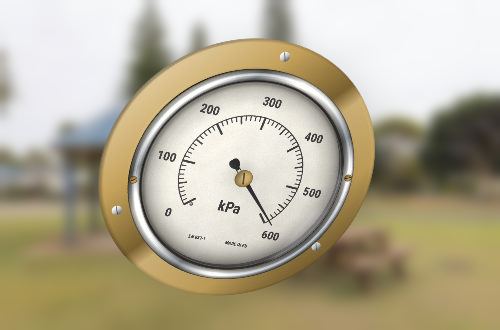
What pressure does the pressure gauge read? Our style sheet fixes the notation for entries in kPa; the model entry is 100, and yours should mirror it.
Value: 590
